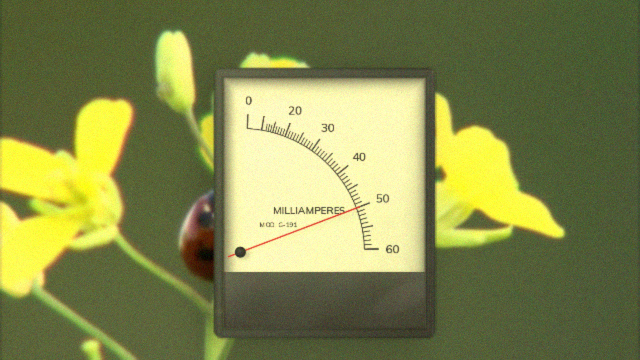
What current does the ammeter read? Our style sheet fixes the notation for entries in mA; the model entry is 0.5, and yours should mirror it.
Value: 50
